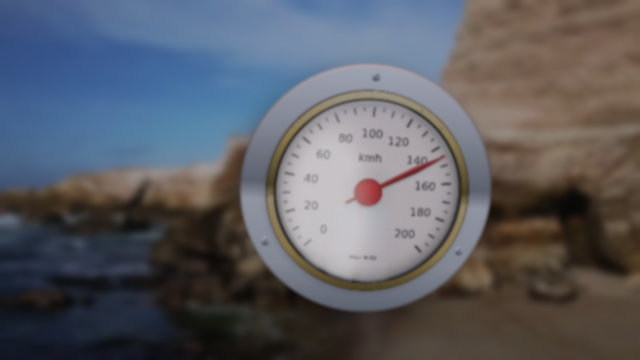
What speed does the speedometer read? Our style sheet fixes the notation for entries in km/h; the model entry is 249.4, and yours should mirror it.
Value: 145
